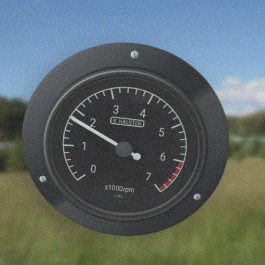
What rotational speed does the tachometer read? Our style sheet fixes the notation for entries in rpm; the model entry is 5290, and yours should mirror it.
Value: 1800
